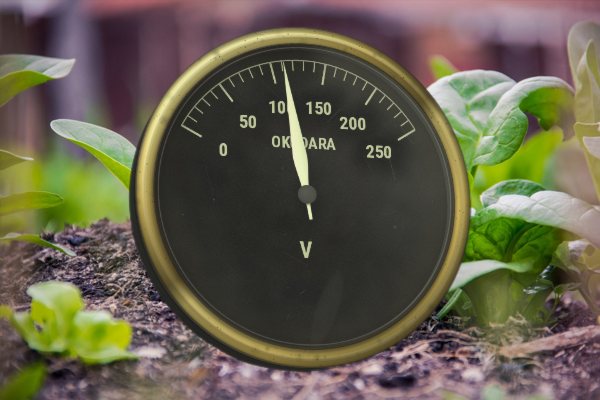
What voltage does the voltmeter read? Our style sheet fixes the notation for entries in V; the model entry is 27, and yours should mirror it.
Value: 110
